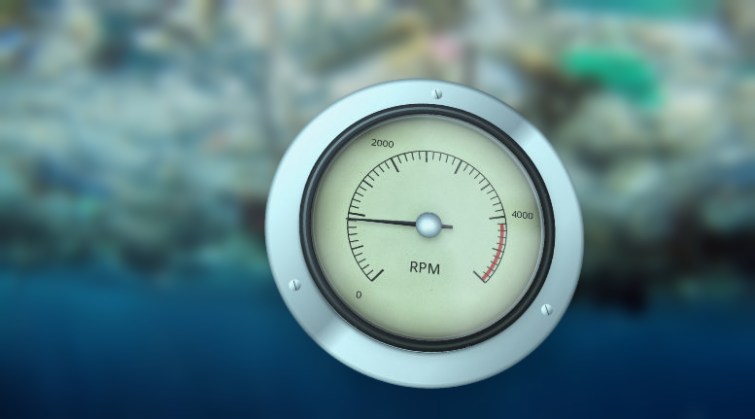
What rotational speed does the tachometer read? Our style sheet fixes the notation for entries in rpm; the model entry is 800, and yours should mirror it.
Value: 900
